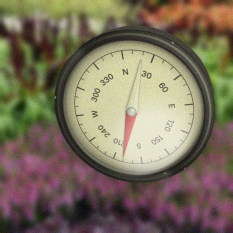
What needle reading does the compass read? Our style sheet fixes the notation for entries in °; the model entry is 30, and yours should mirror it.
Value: 200
